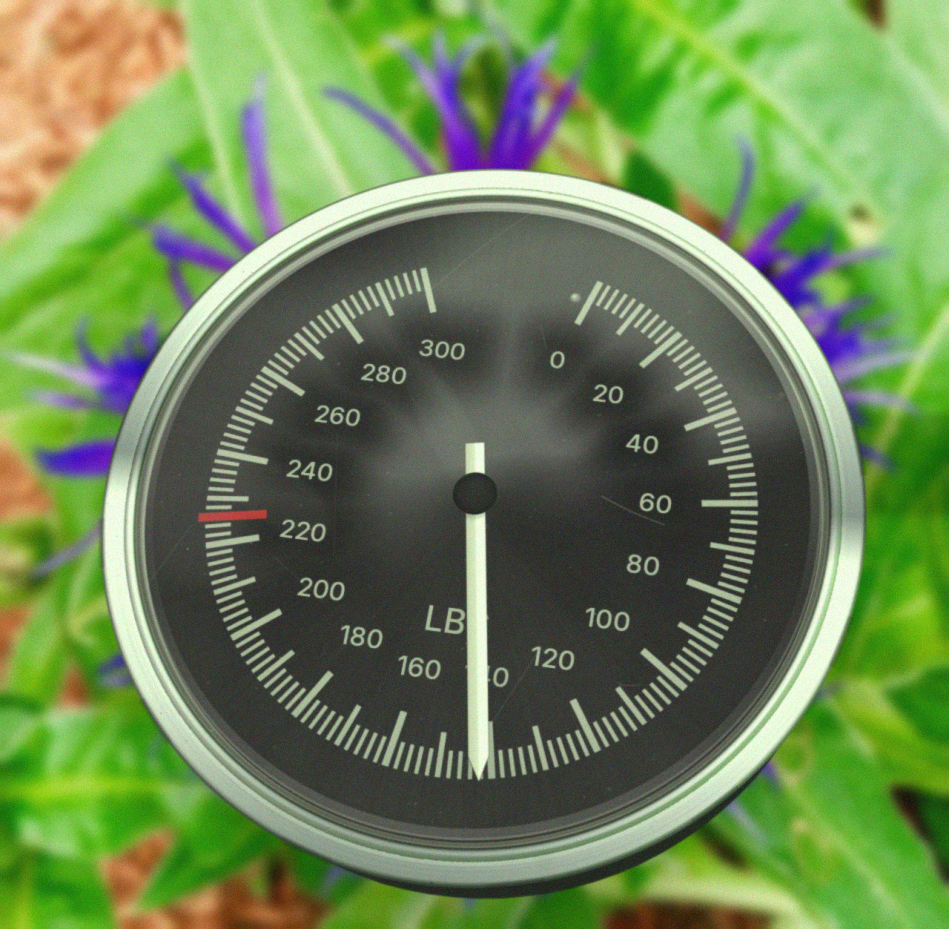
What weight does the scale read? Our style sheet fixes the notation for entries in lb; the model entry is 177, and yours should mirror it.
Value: 142
